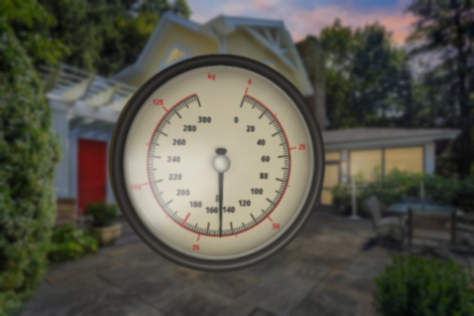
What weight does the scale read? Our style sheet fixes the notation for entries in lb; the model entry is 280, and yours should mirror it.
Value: 150
